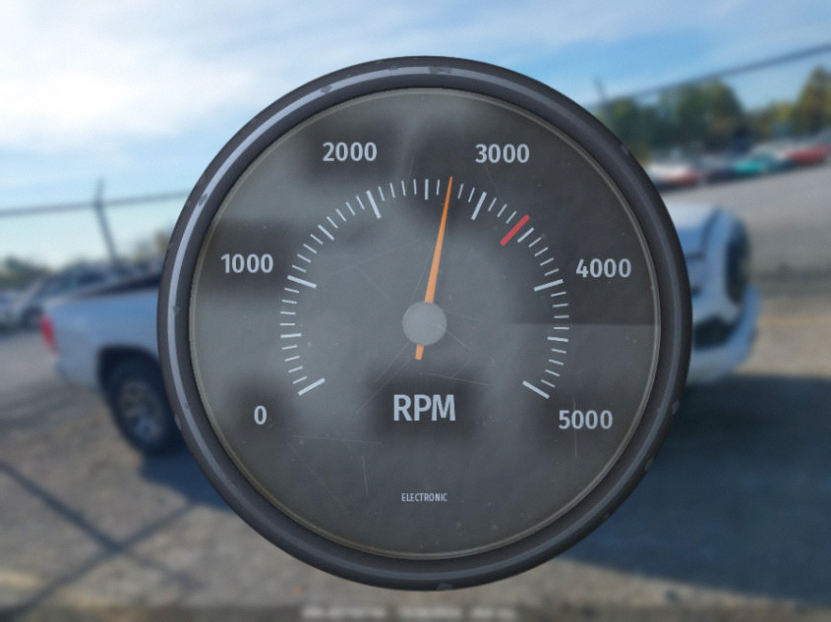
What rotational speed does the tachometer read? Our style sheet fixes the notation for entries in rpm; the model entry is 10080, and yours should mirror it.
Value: 2700
